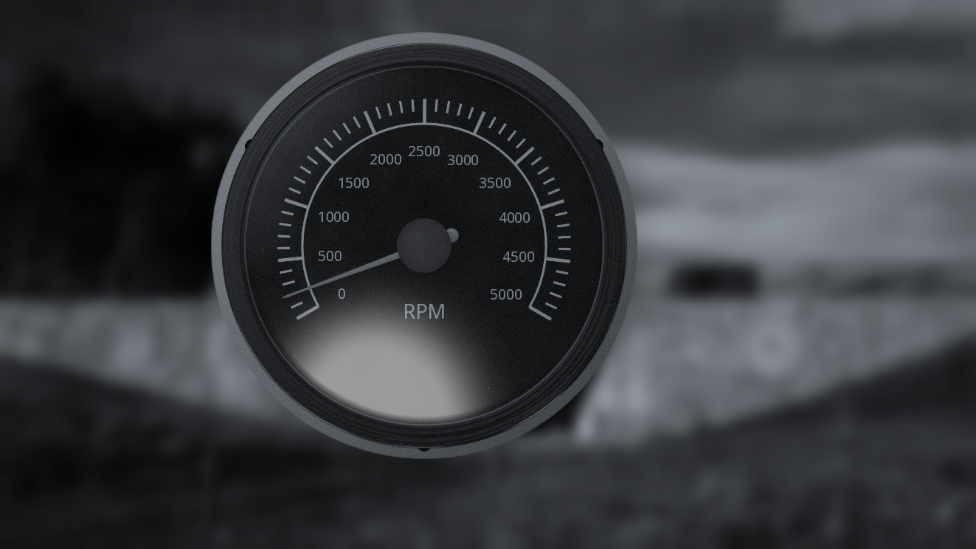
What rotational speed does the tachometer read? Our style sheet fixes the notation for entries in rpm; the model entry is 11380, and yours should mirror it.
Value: 200
